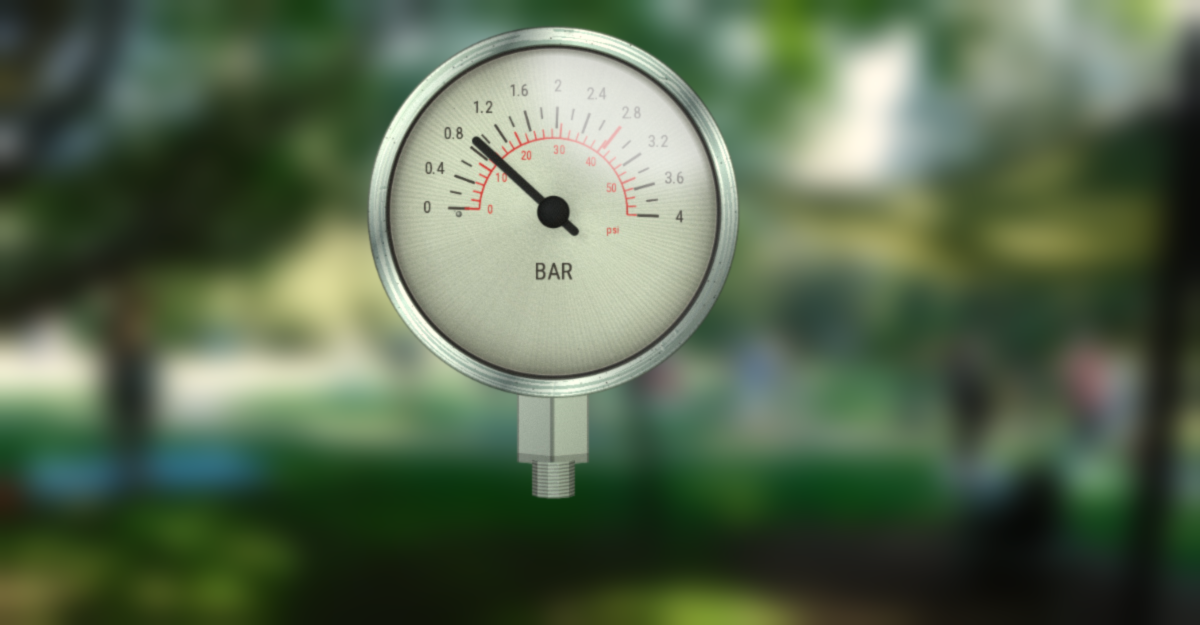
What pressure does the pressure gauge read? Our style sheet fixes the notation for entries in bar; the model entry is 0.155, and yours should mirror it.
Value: 0.9
